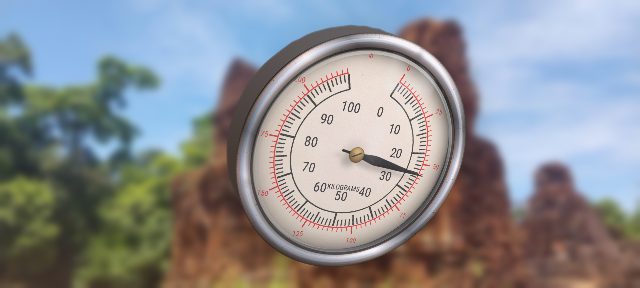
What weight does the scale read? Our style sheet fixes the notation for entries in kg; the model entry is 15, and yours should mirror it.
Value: 25
